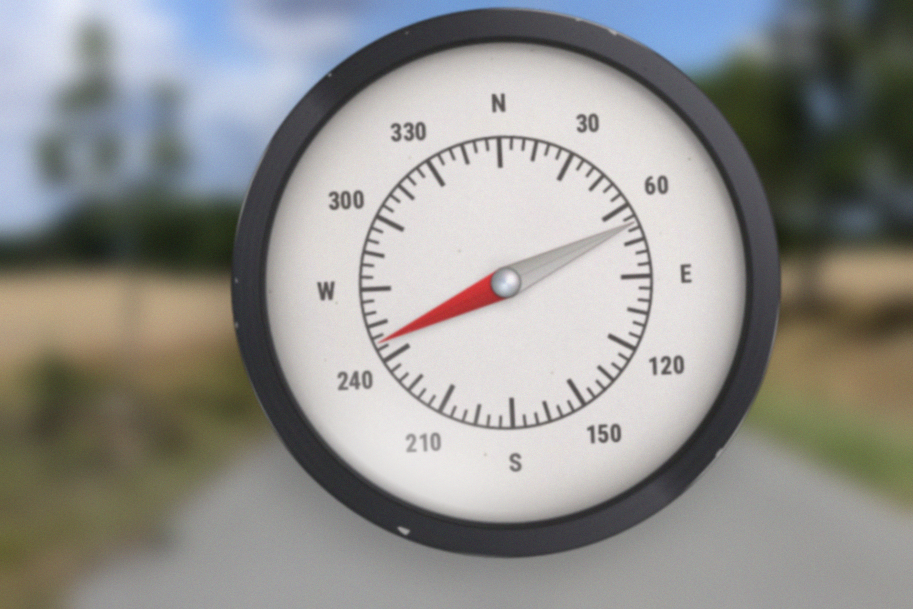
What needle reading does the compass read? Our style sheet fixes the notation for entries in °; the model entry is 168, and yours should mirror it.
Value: 247.5
